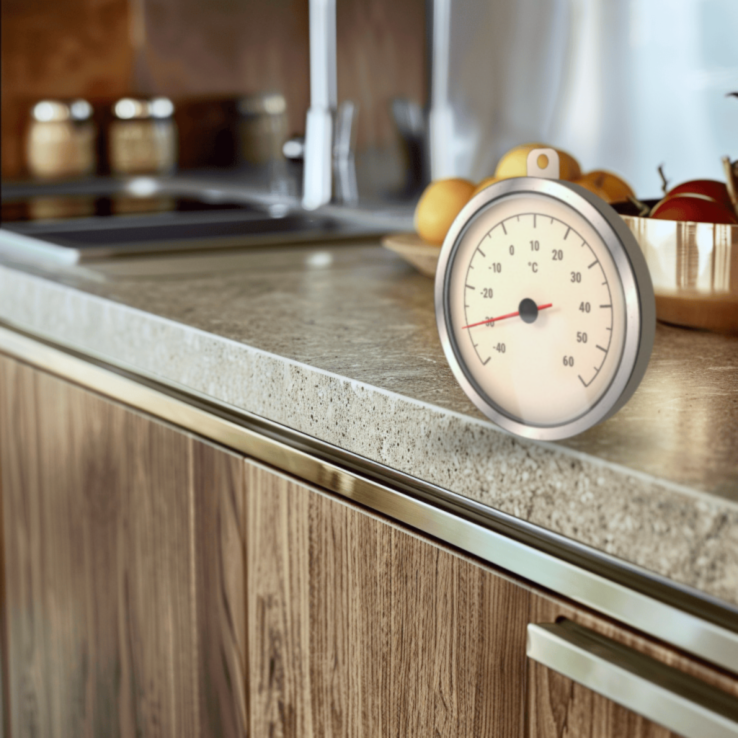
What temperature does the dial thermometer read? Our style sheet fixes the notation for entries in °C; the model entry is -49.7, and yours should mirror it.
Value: -30
